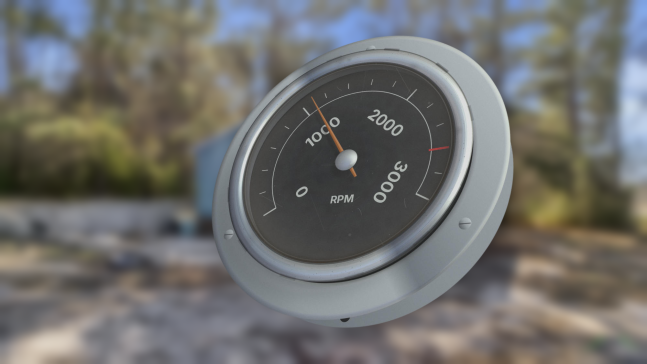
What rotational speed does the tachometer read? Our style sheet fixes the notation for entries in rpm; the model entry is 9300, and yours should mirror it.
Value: 1100
